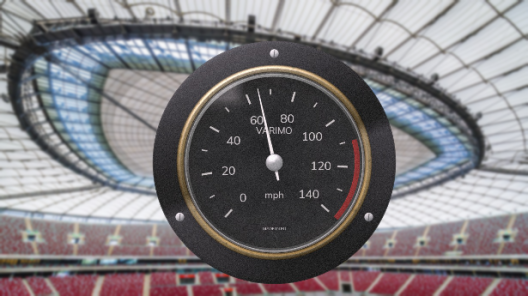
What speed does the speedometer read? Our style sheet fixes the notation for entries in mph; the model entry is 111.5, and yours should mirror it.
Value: 65
